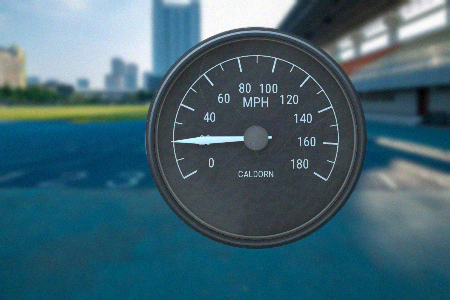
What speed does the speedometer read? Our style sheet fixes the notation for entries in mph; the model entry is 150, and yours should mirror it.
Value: 20
